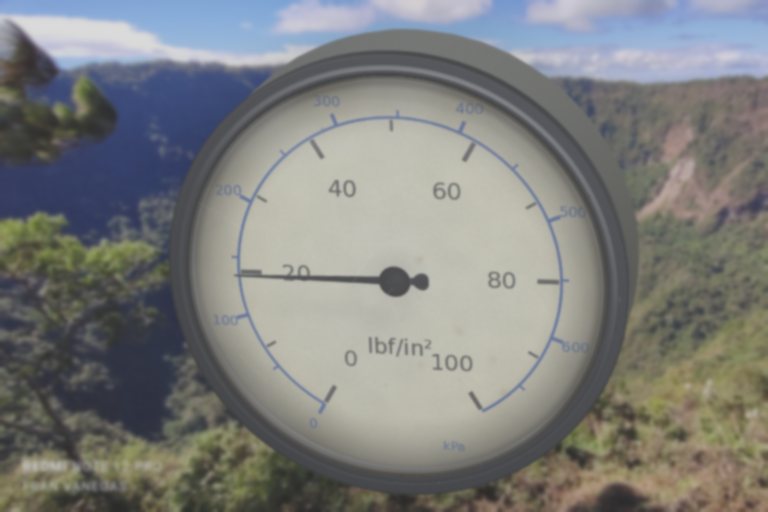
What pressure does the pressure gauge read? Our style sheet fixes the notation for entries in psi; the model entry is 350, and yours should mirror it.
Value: 20
